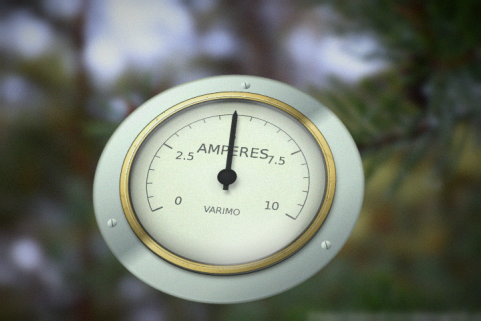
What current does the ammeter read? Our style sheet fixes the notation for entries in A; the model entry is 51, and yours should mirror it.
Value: 5
